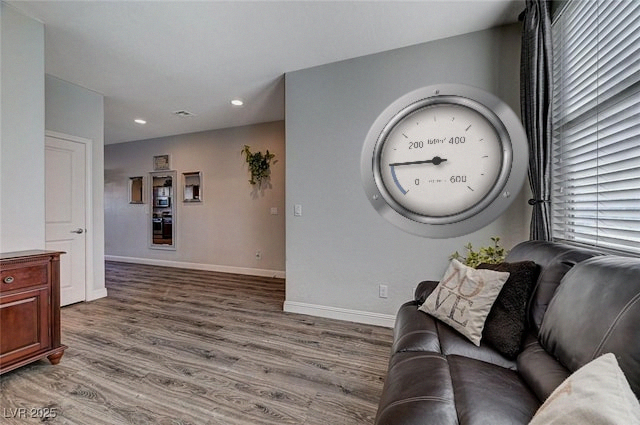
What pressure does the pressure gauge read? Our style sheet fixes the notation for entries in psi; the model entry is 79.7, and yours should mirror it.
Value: 100
